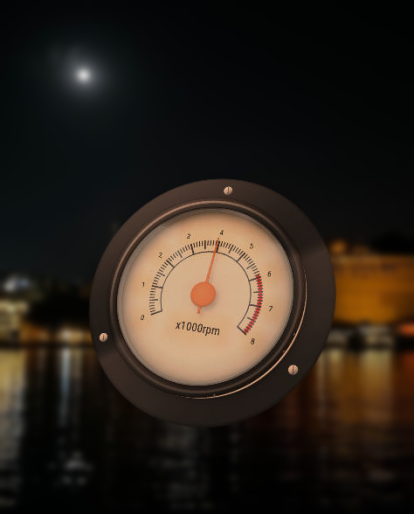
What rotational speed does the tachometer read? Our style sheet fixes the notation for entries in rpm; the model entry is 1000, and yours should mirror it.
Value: 4000
